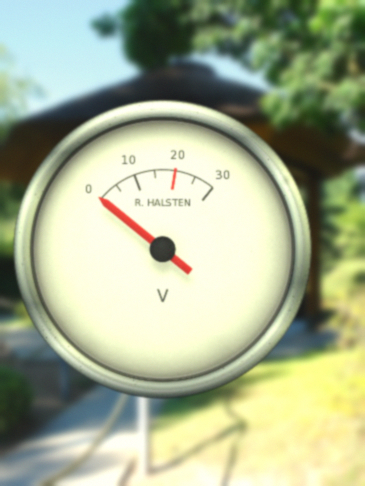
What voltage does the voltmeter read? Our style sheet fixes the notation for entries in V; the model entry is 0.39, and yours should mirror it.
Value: 0
